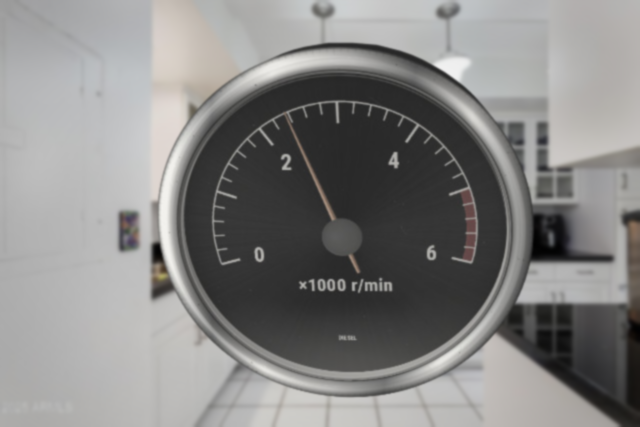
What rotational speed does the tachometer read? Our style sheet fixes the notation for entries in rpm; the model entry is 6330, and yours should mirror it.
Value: 2400
